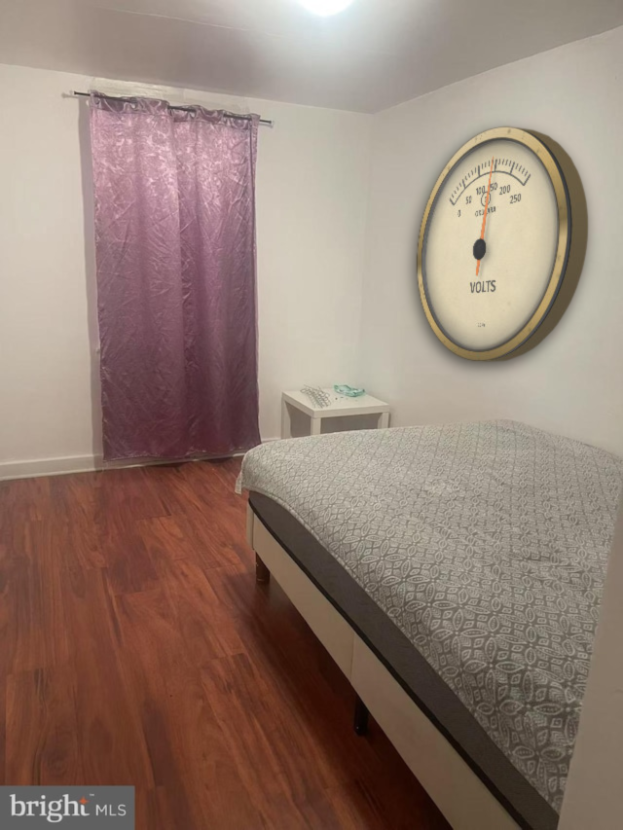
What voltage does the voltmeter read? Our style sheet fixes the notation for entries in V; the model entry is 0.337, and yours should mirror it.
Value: 150
